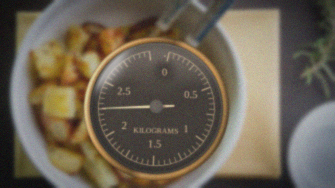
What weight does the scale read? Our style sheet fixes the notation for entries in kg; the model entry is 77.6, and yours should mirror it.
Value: 2.25
